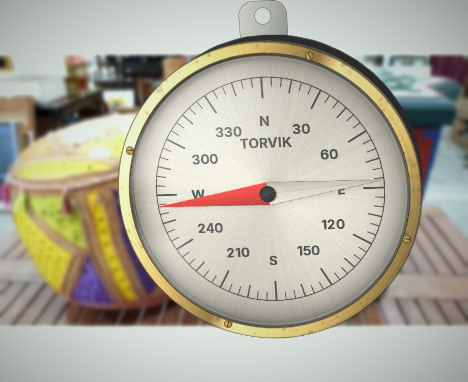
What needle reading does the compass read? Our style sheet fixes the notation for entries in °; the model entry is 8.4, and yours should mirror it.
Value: 265
